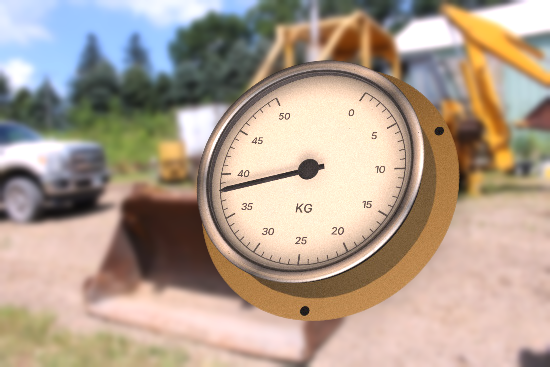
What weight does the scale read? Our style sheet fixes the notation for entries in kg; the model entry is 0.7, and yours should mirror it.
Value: 38
